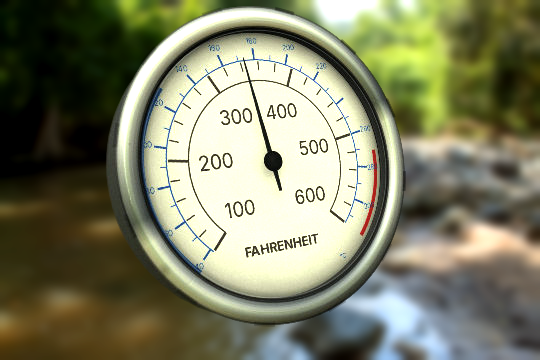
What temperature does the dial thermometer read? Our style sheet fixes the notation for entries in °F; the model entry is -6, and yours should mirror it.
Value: 340
